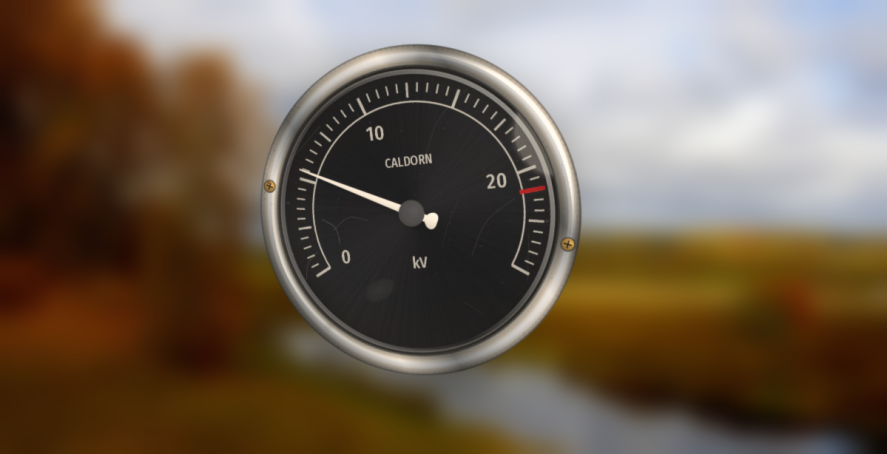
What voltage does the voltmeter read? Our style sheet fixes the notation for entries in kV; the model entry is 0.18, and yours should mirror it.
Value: 5.5
